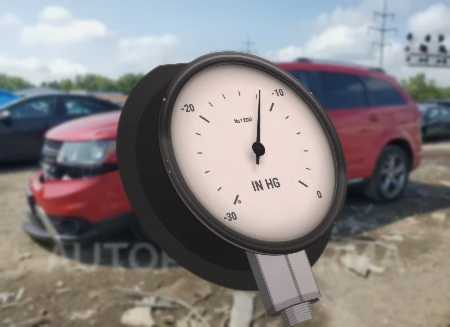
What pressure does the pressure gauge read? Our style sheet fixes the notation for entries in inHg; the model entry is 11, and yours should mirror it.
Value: -12
